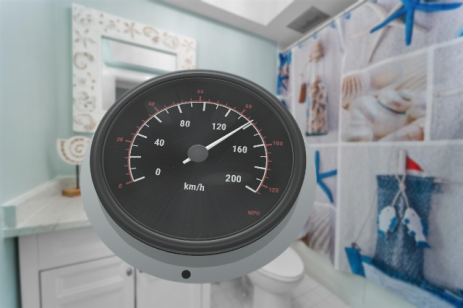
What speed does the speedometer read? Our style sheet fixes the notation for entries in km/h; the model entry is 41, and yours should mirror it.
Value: 140
